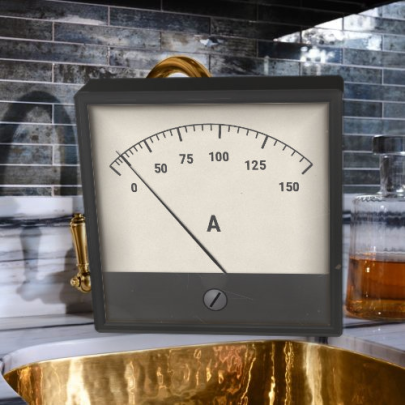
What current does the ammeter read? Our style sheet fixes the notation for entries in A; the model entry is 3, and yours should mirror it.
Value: 25
